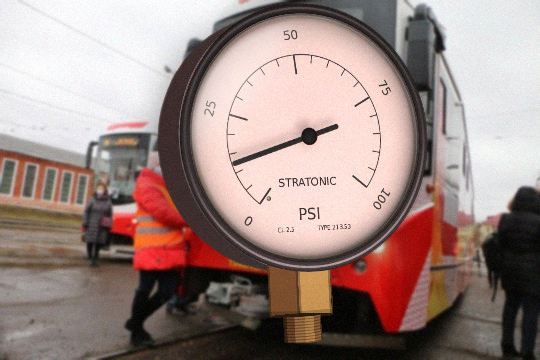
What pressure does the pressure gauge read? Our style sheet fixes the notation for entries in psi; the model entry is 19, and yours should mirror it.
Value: 12.5
